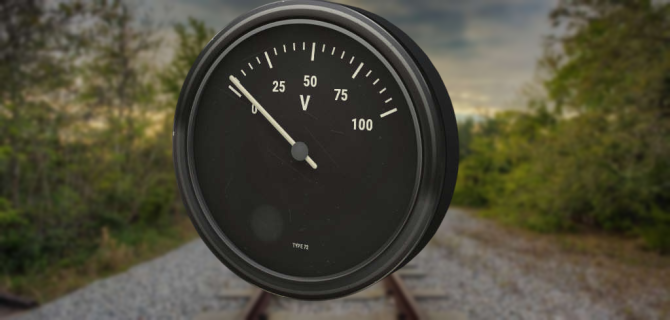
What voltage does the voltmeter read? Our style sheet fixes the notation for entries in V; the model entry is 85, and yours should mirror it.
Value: 5
